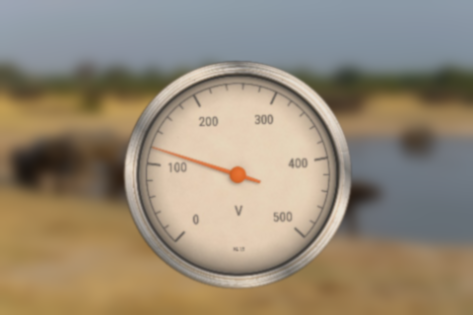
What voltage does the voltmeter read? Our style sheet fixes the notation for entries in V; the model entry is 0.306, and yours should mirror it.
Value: 120
